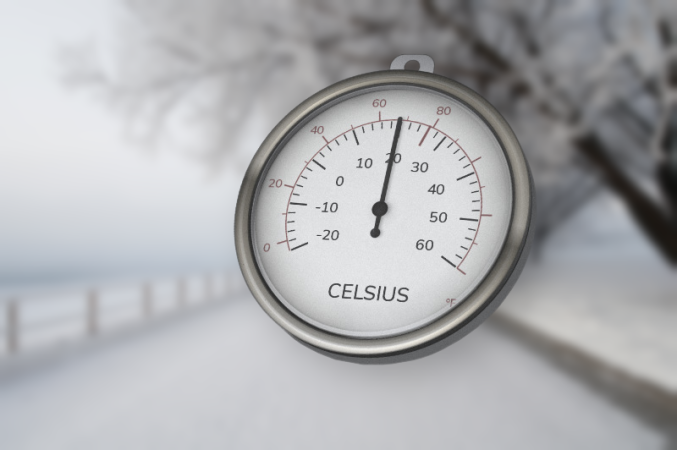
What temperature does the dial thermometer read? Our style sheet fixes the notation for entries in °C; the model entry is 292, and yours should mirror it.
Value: 20
